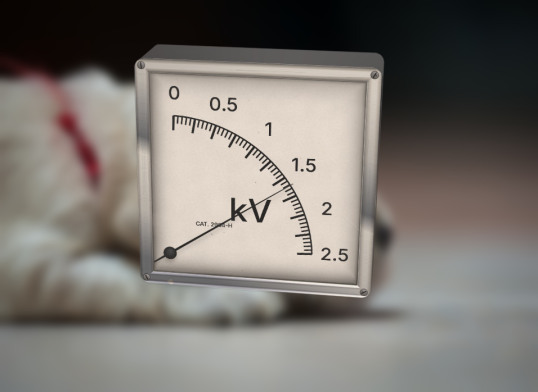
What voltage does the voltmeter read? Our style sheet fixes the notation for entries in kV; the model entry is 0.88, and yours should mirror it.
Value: 1.6
